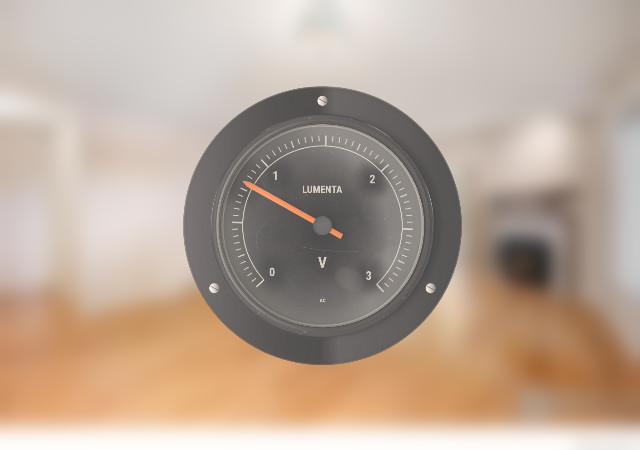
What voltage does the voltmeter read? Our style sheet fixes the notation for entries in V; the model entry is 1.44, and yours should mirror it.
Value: 0.8
